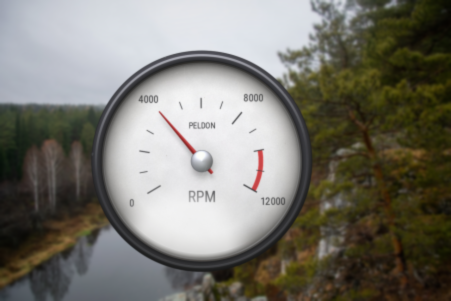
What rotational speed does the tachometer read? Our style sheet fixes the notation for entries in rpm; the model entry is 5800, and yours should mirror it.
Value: 4000
